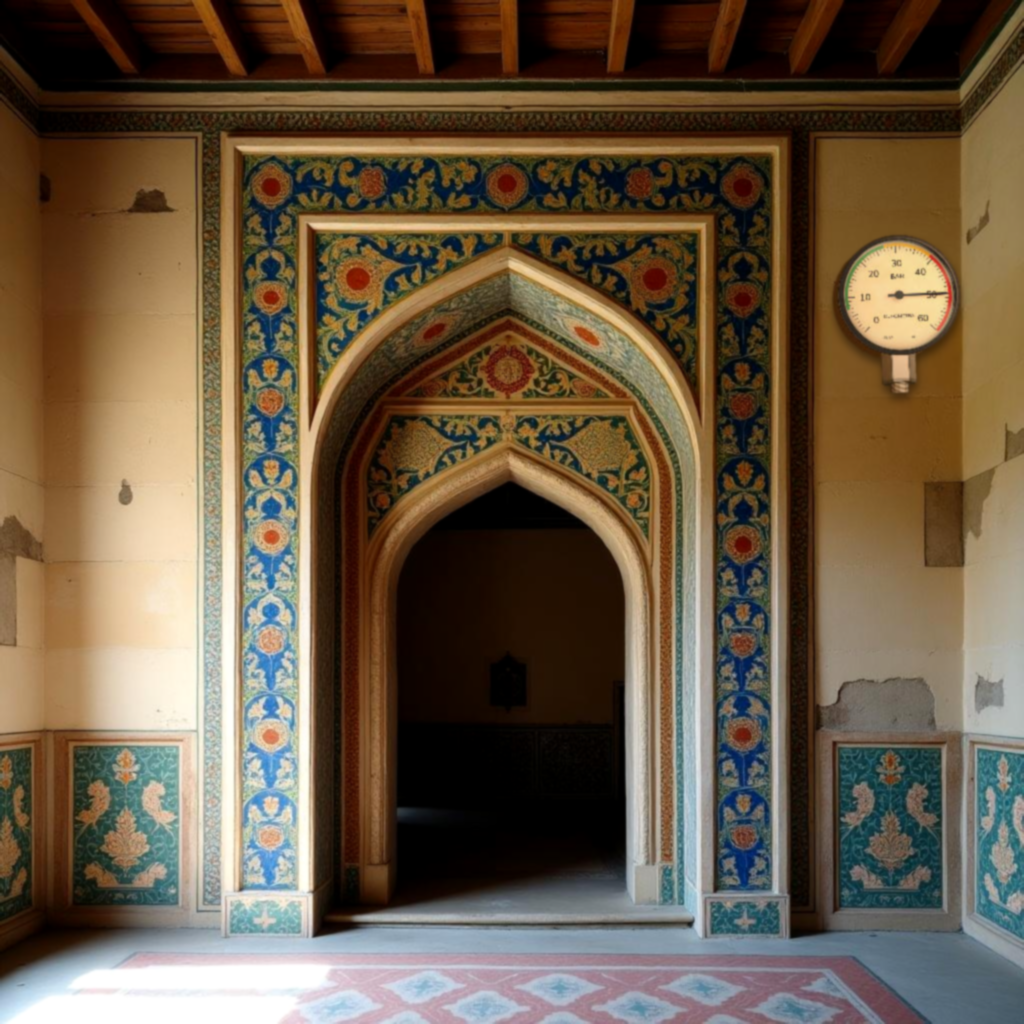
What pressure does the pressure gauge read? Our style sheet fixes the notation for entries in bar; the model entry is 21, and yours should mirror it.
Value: 50
